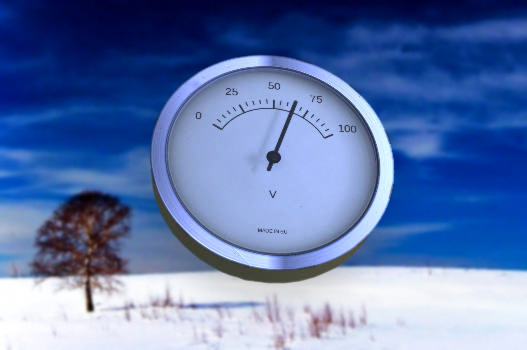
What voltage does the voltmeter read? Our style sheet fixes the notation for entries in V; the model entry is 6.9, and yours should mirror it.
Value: 65
